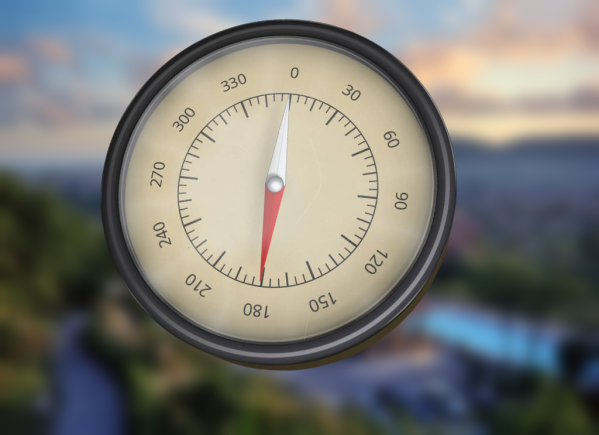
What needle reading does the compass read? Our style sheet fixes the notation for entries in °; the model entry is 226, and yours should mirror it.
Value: 180
